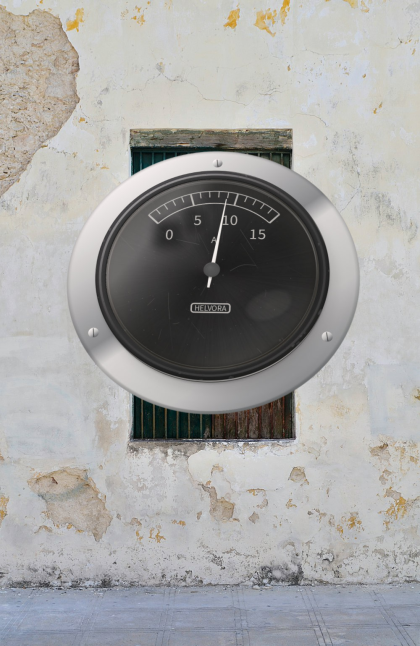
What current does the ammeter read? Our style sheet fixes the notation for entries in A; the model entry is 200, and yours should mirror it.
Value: 9
